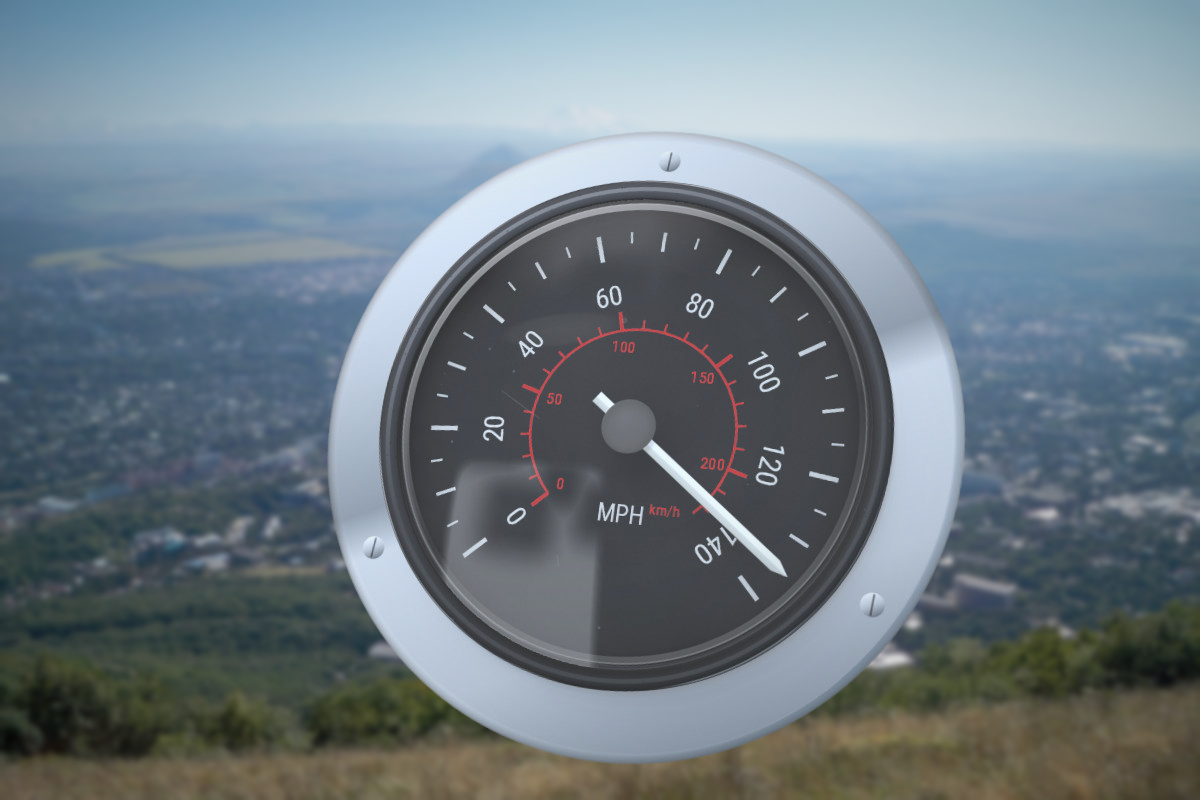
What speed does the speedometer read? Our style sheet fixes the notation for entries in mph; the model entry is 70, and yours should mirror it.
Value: 135
